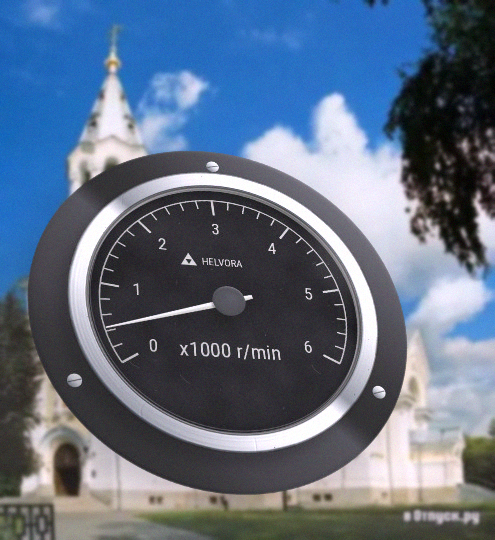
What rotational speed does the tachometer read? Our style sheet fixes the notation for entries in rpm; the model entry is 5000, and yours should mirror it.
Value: 400
